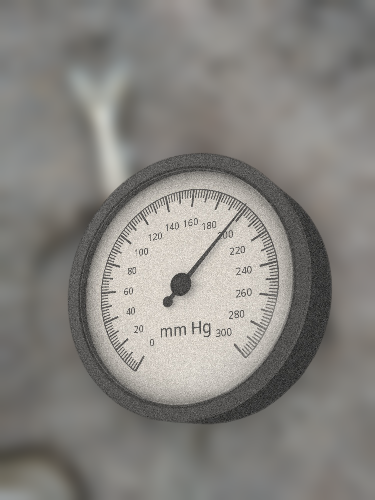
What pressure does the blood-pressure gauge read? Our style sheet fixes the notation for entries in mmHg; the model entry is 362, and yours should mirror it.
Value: 200
